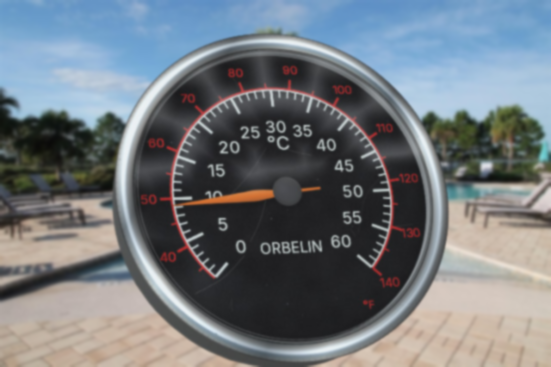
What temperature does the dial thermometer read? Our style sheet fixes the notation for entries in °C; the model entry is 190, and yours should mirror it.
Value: 9
